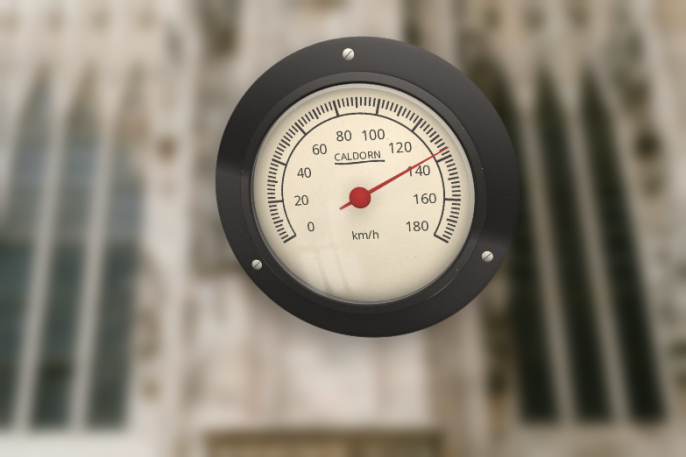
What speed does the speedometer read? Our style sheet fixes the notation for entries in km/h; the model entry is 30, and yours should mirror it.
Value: 136
